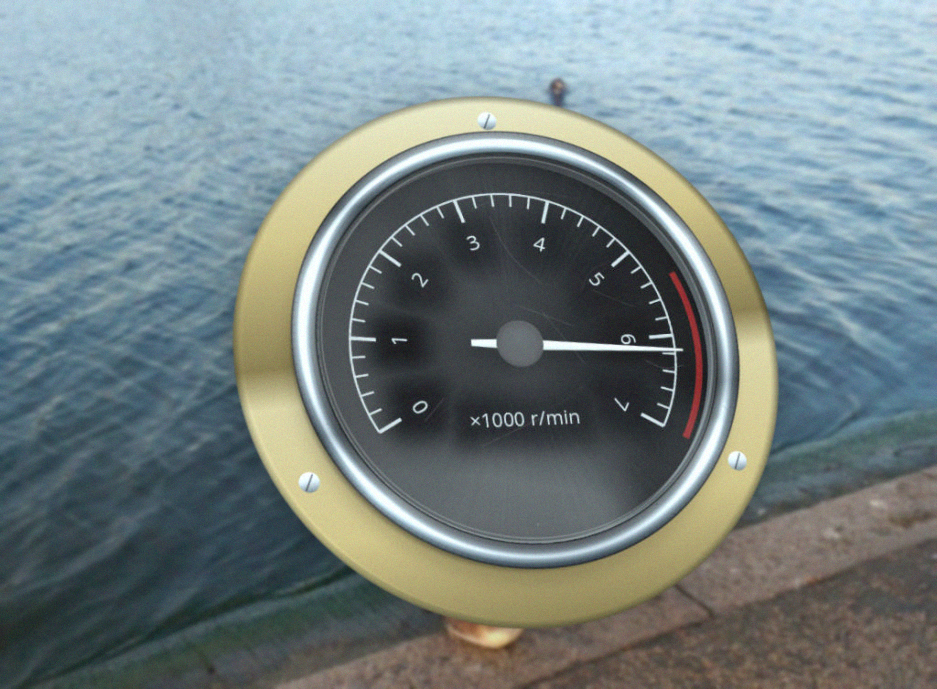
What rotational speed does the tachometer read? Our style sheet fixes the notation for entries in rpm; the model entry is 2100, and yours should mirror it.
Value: 6200
